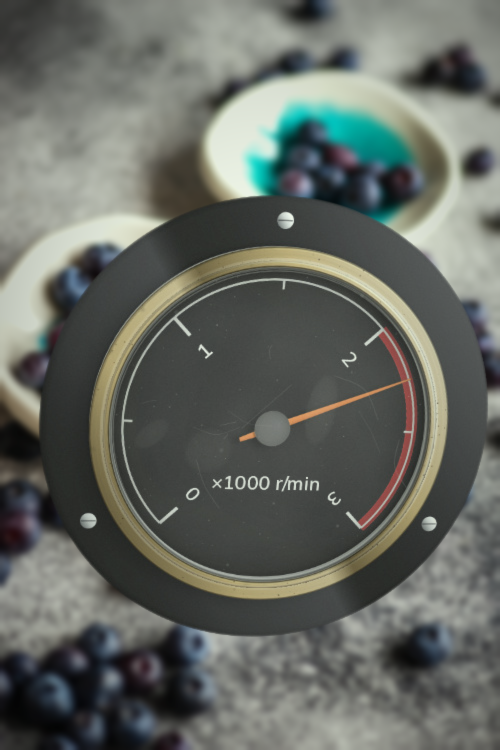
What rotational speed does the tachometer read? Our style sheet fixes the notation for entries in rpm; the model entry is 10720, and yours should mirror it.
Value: 2250
